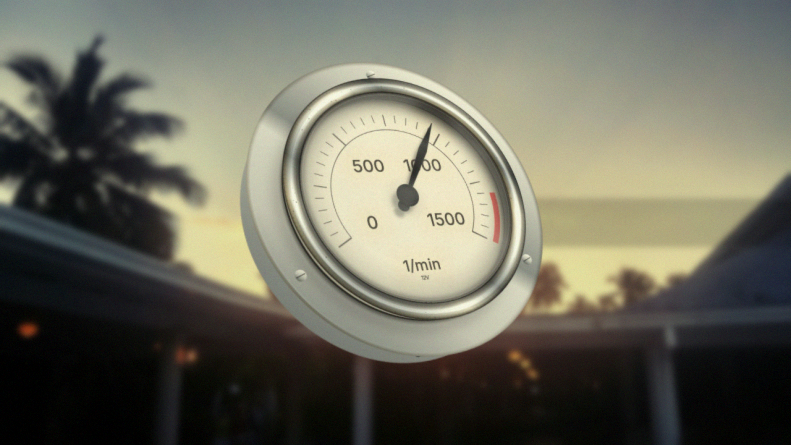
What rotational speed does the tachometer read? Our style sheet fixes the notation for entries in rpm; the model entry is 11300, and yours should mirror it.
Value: 950
